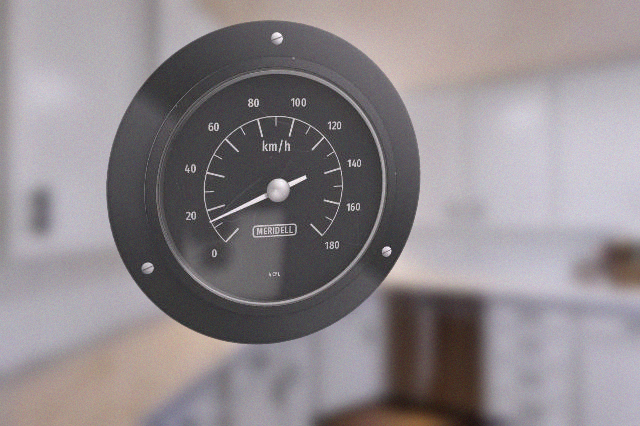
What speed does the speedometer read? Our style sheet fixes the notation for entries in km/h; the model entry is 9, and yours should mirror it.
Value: 15
